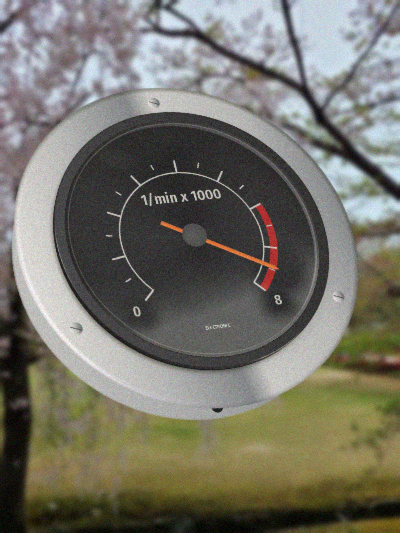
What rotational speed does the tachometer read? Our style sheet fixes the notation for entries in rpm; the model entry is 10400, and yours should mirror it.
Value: 7500
